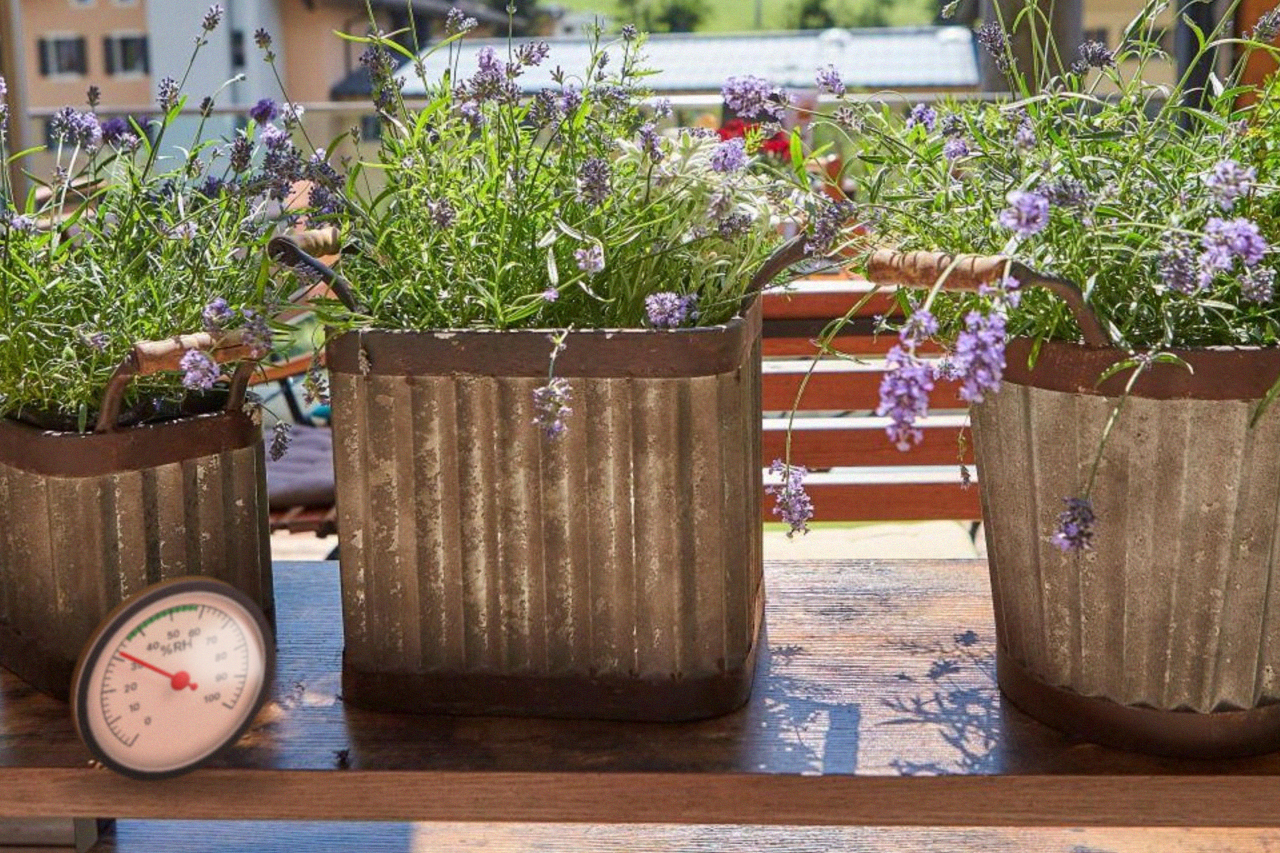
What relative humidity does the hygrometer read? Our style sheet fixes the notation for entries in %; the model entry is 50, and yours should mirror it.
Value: 32
